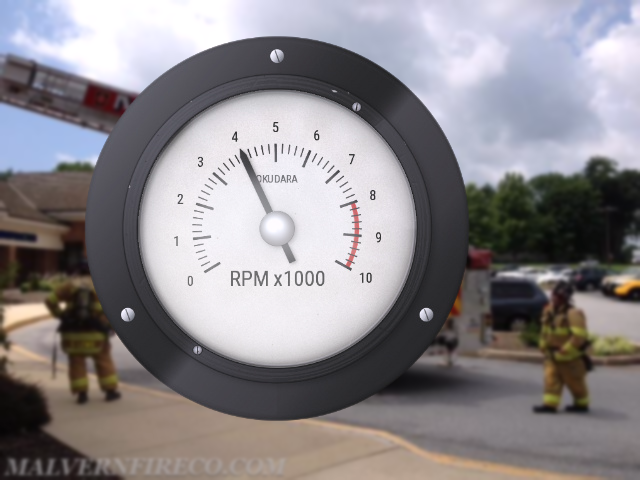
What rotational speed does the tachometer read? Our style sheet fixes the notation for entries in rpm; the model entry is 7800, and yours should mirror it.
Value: 4000
